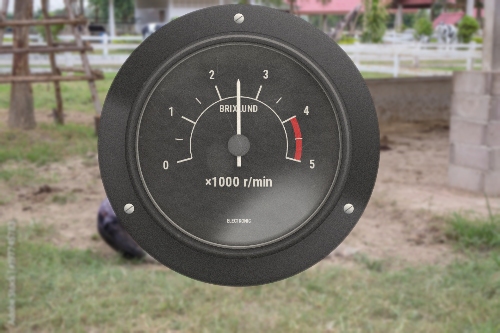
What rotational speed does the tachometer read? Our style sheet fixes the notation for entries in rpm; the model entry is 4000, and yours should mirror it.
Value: 2500
